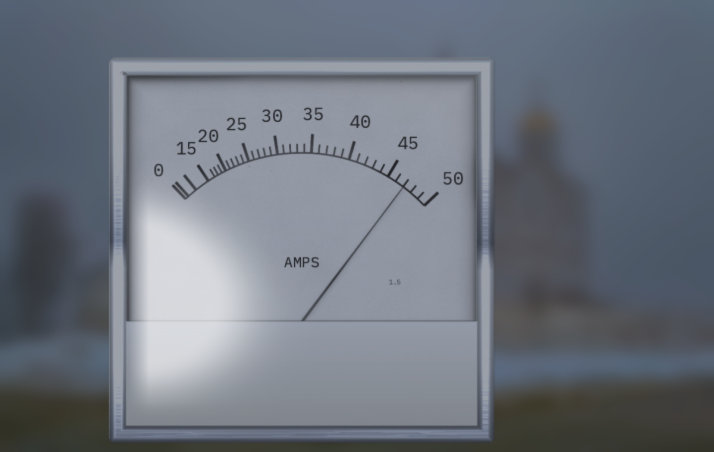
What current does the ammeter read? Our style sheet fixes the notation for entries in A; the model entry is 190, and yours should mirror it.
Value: 47
